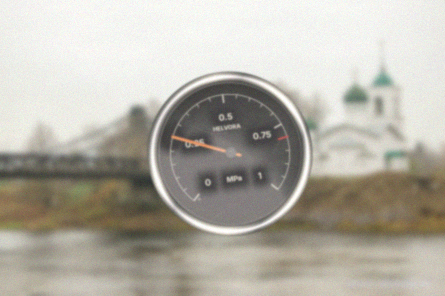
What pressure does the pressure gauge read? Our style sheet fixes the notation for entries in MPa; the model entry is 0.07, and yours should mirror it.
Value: 0.25
